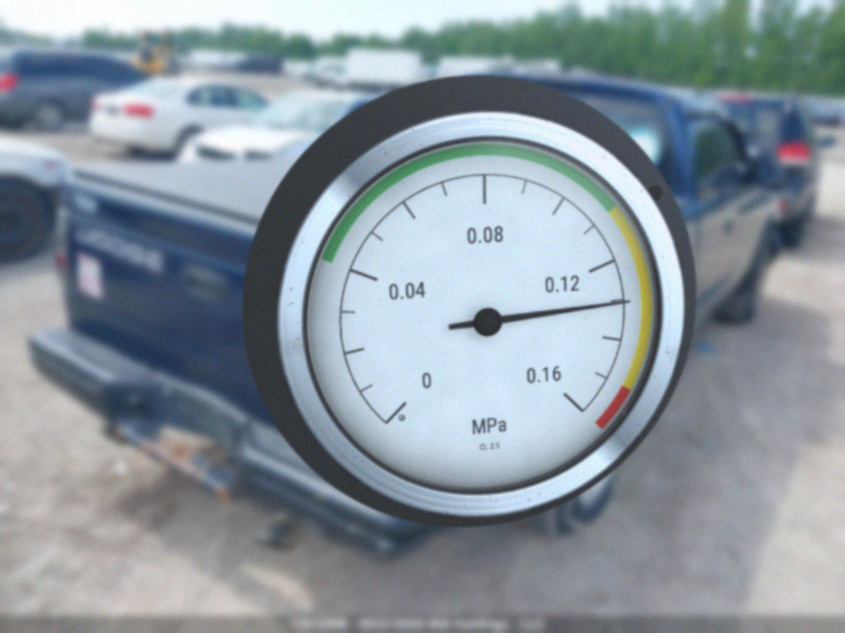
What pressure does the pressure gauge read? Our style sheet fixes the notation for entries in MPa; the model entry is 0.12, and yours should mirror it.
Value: 0.13
